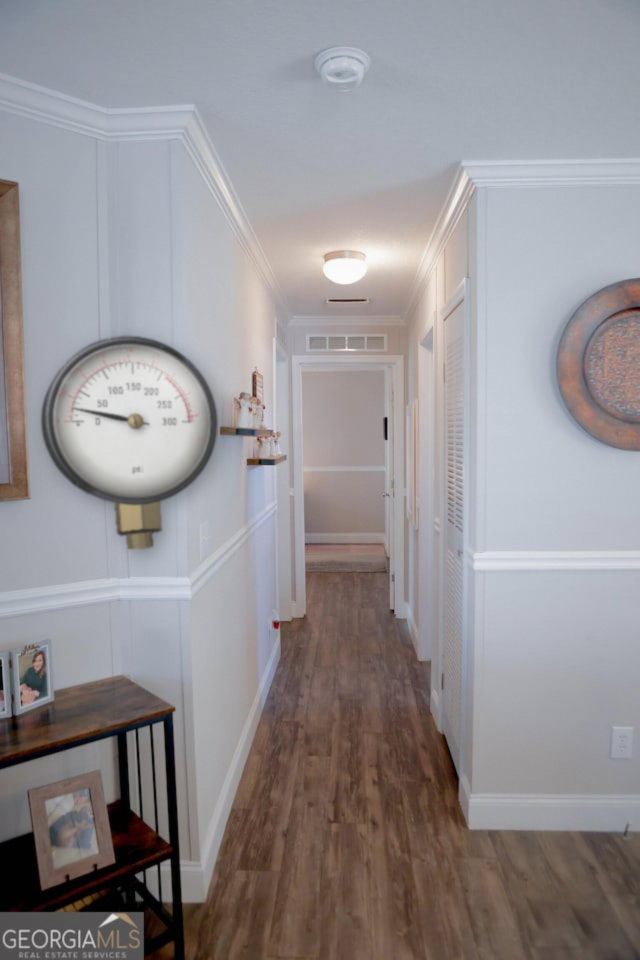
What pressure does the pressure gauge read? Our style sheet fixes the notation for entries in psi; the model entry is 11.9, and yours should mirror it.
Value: 20
